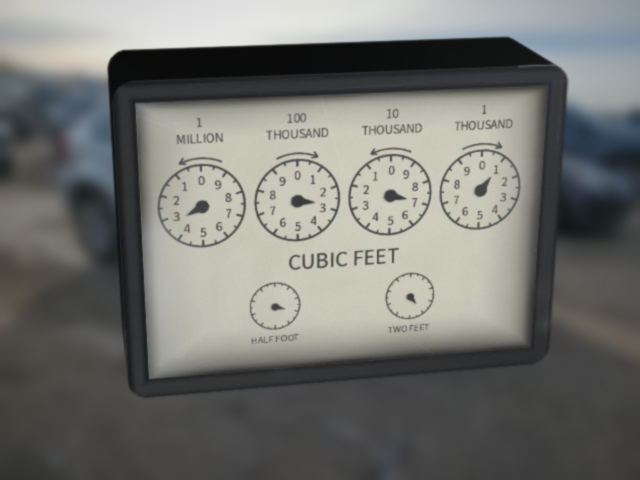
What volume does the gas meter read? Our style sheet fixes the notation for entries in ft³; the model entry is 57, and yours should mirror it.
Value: 327100
